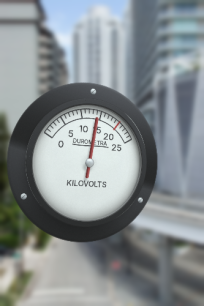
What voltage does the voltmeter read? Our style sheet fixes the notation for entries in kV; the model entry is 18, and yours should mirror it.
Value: 14
